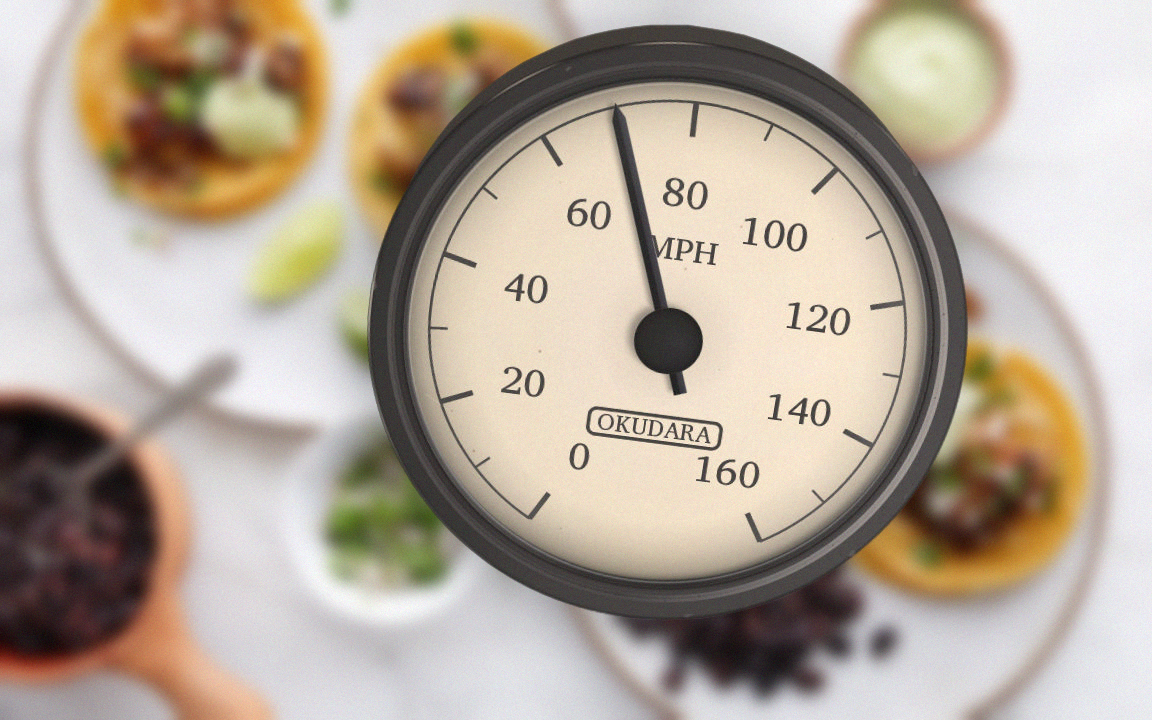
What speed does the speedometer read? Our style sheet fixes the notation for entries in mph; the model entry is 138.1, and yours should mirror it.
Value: 70
